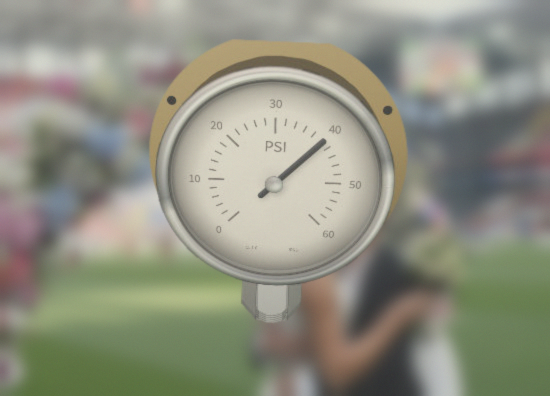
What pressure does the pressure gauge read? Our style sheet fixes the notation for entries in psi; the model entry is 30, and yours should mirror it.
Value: 40
